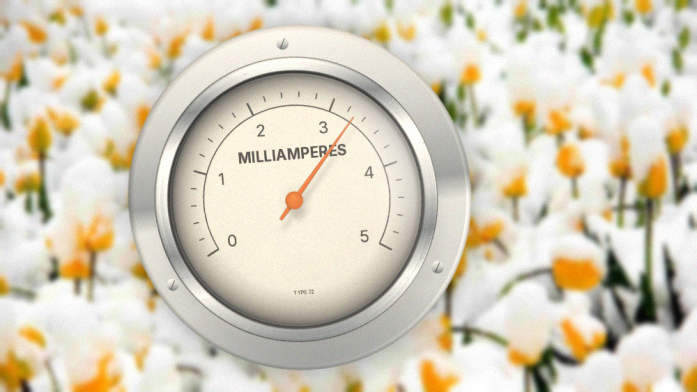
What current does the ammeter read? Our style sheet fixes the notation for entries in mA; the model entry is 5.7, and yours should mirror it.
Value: 3.3
